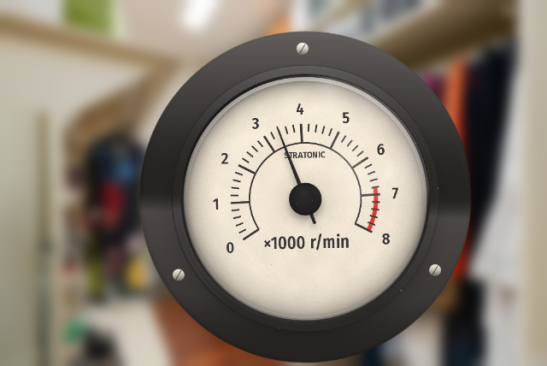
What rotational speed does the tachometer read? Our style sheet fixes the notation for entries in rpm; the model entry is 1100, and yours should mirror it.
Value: 3400
